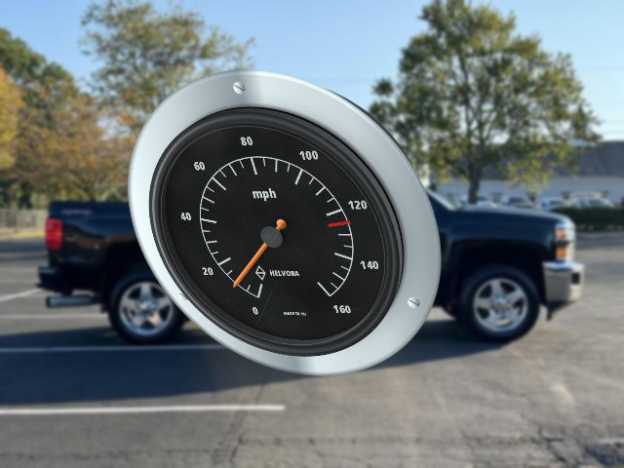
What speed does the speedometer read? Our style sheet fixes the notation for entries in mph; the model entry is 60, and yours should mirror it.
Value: 10
